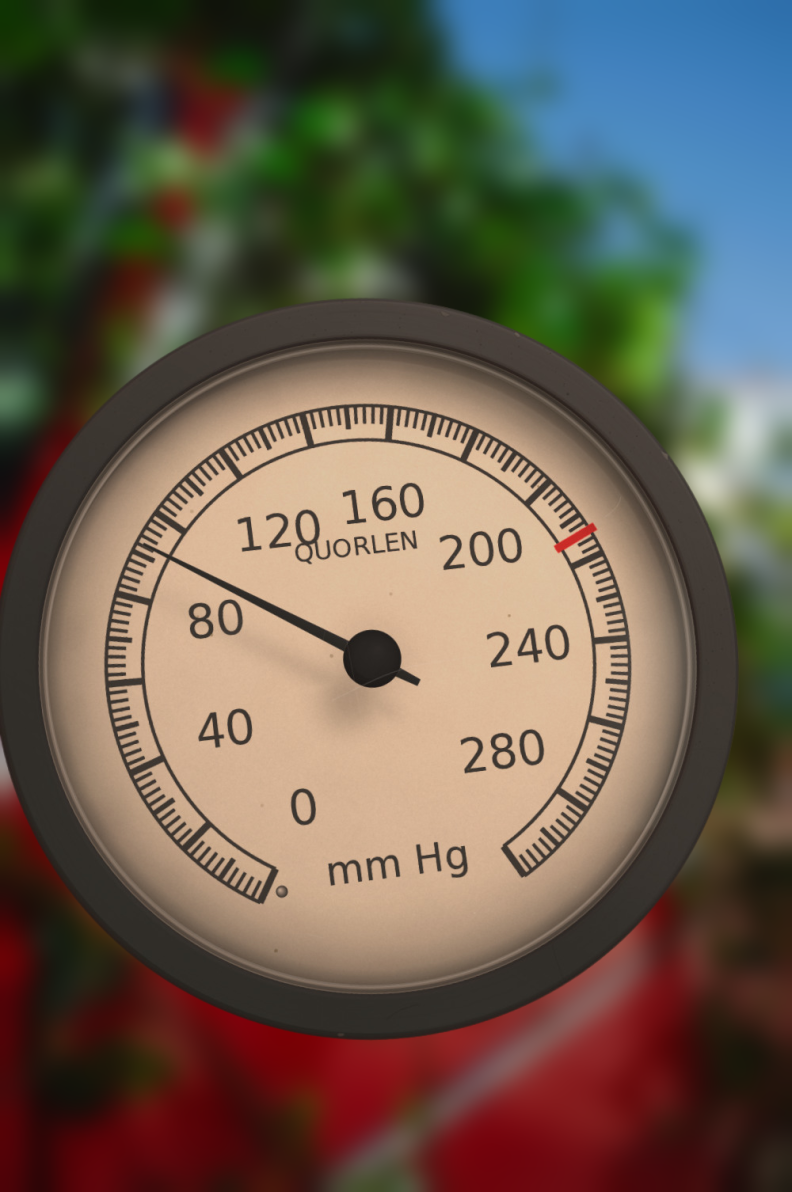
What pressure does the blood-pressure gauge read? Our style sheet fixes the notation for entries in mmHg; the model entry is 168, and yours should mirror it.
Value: 92
